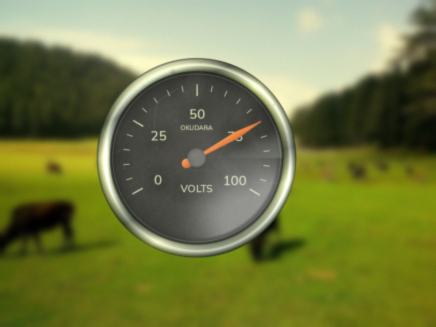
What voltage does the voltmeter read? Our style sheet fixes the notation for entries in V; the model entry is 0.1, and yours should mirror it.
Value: 75
